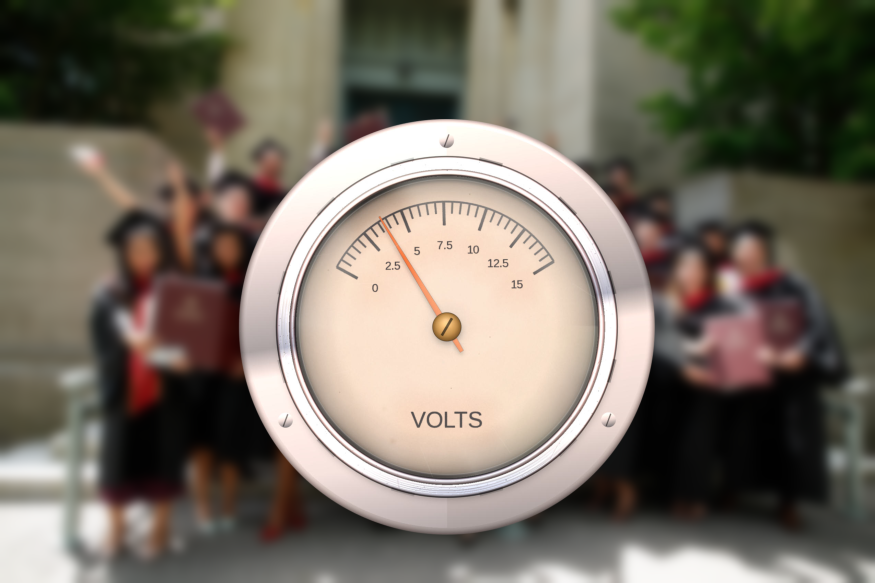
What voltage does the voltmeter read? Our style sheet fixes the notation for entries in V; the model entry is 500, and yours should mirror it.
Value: 3.75
